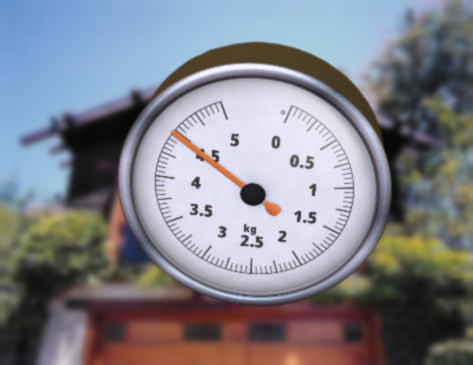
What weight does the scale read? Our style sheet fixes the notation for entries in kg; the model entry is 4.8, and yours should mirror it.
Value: 4.5
